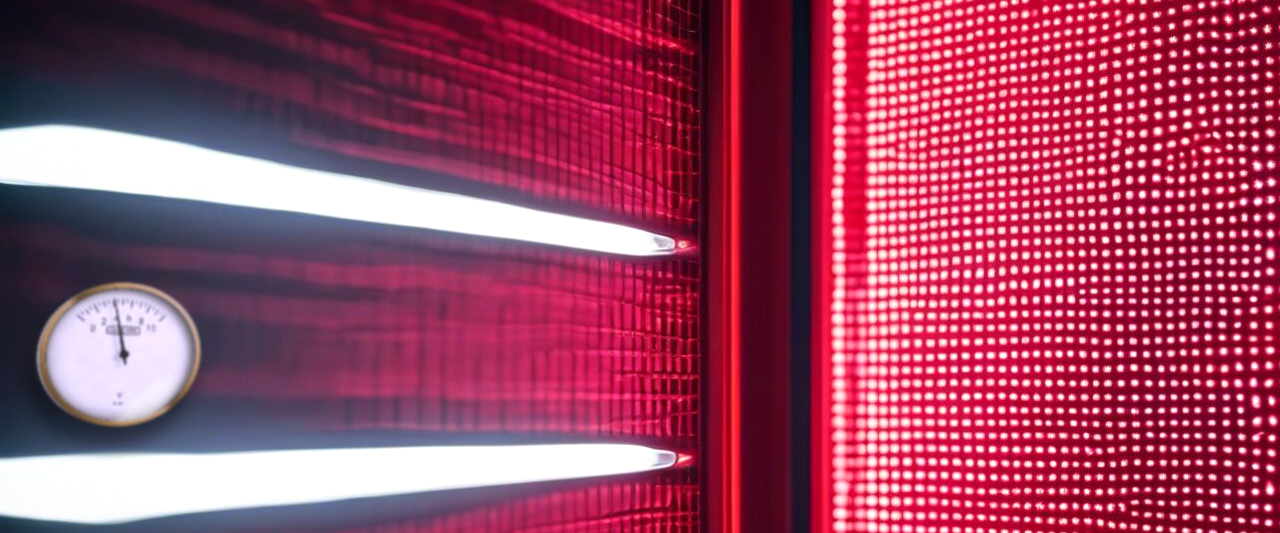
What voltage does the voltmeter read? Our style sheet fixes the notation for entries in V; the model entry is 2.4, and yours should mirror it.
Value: 4
